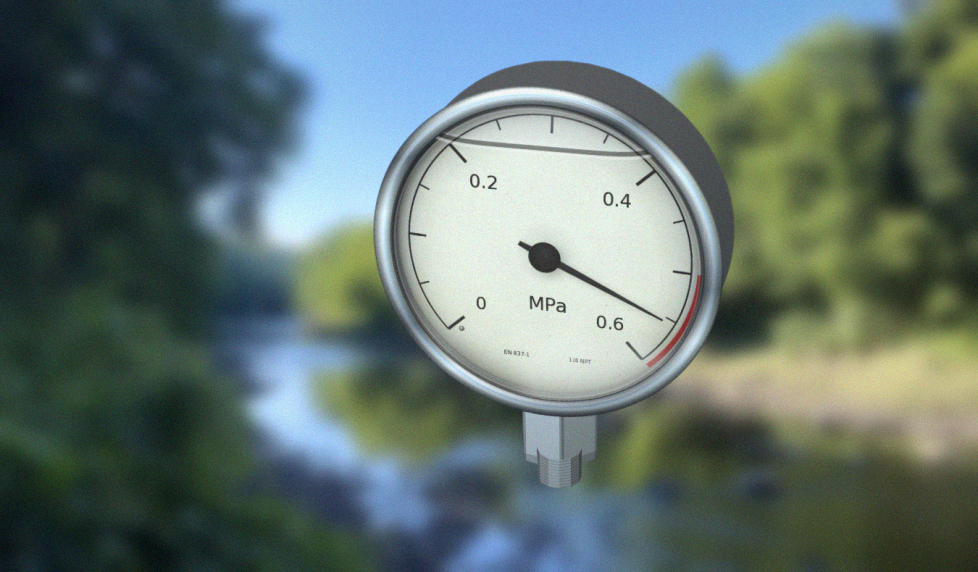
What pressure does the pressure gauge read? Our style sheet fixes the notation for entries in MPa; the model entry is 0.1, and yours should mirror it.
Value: 0.55
